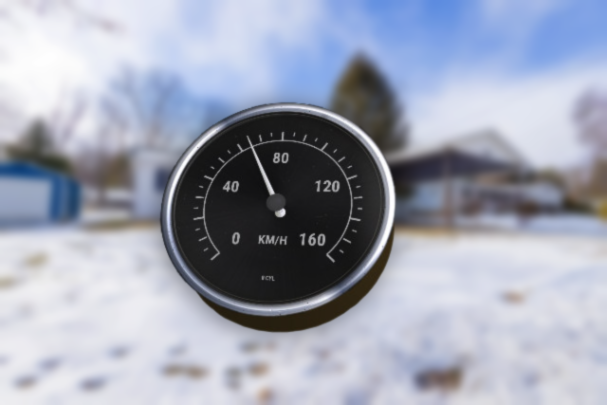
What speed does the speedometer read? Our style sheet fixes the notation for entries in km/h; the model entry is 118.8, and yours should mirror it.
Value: 65
